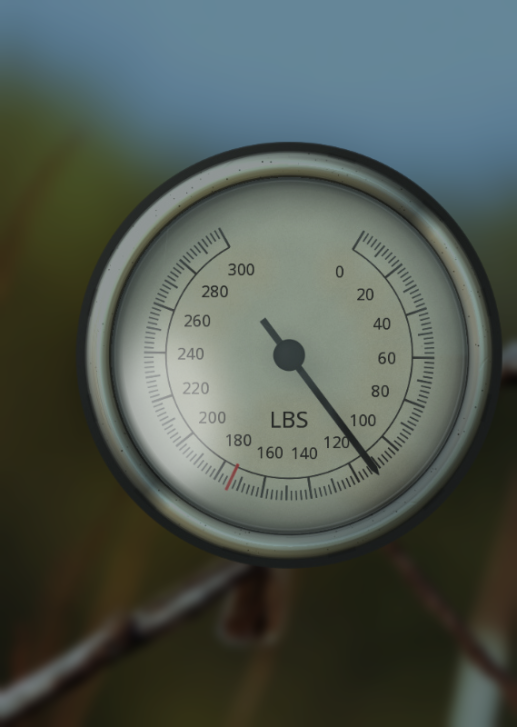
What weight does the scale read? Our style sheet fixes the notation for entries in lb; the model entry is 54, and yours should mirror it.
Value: 112
